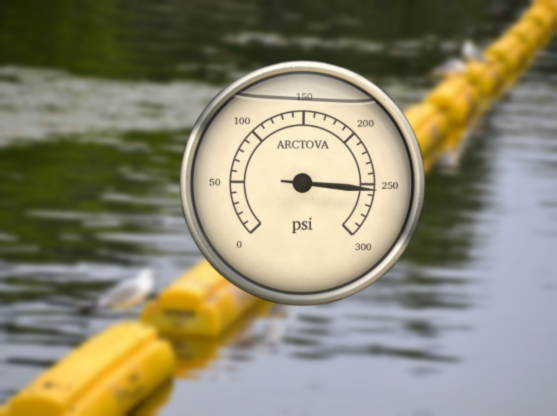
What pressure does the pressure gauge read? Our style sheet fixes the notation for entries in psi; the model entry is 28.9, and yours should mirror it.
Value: 255
